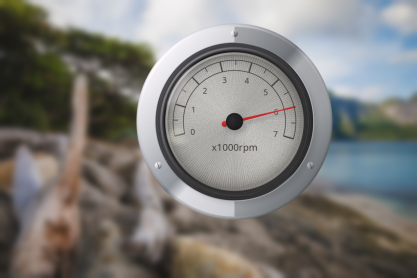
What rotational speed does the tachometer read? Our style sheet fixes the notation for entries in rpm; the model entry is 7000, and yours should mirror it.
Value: 6000
